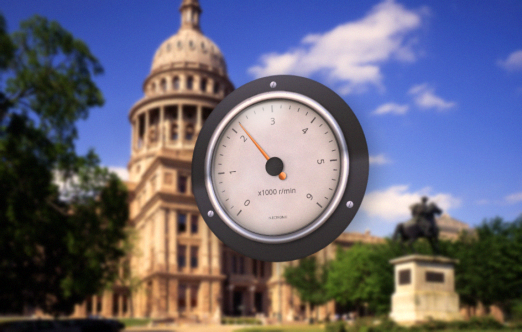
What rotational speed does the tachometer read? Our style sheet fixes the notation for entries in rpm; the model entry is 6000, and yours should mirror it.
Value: 2200
